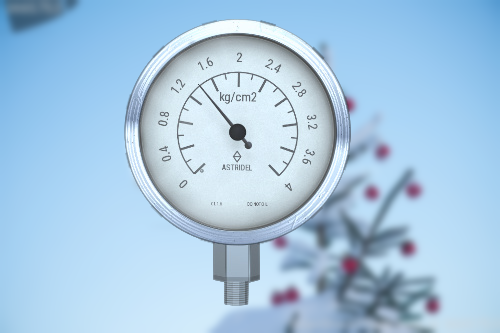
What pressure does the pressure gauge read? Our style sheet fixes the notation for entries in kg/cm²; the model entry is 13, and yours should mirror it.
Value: 1.4
